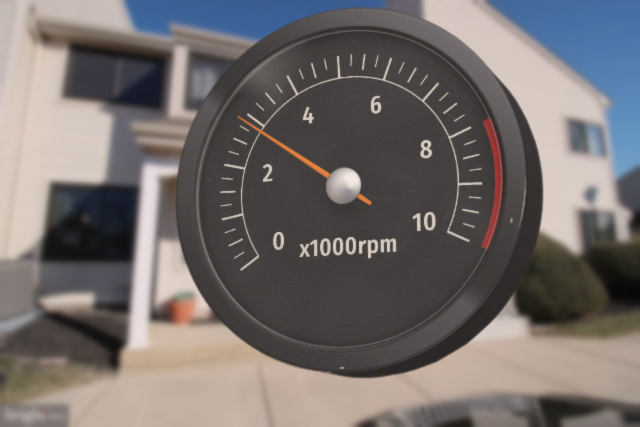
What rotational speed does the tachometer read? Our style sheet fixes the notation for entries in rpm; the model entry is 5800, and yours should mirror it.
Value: 2875
